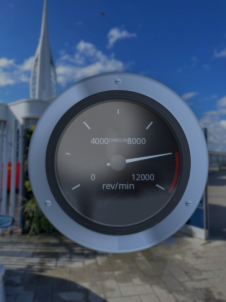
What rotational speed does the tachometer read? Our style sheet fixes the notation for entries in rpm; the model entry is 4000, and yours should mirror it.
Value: 10000
